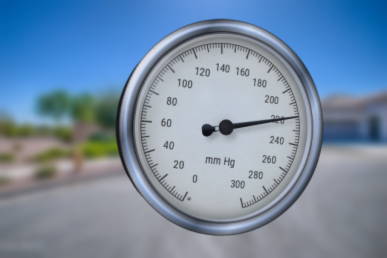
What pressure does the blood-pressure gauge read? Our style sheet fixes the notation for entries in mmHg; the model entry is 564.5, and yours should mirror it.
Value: 220
